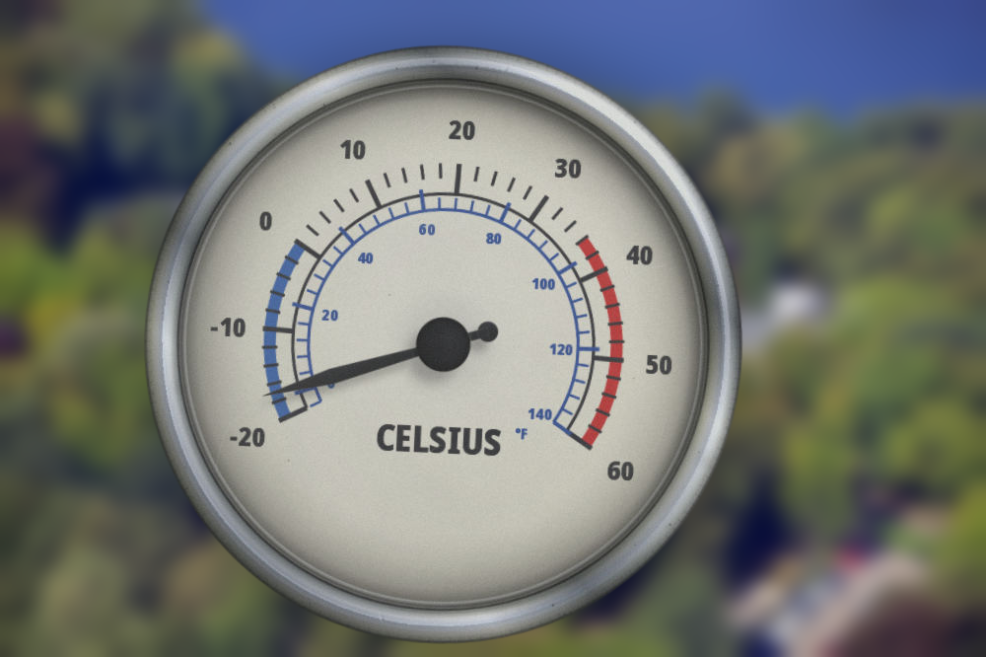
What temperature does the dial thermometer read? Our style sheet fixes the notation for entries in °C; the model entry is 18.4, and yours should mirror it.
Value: -17
